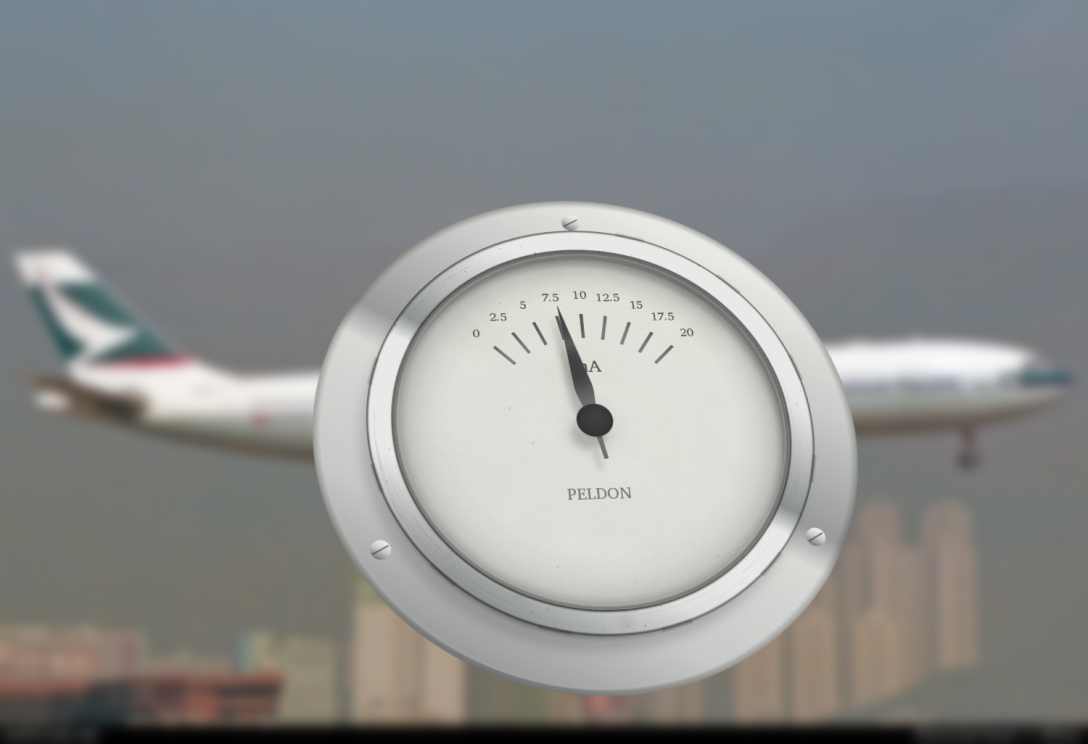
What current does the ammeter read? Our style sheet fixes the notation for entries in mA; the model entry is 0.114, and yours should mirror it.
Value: 7.5
